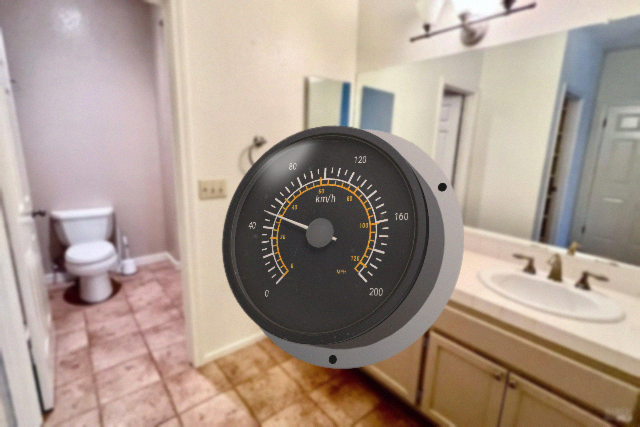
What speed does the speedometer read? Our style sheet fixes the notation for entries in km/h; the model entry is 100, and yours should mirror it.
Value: 50
